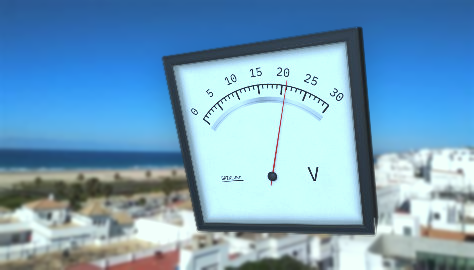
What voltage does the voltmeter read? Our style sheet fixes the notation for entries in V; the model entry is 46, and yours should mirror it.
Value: 21
